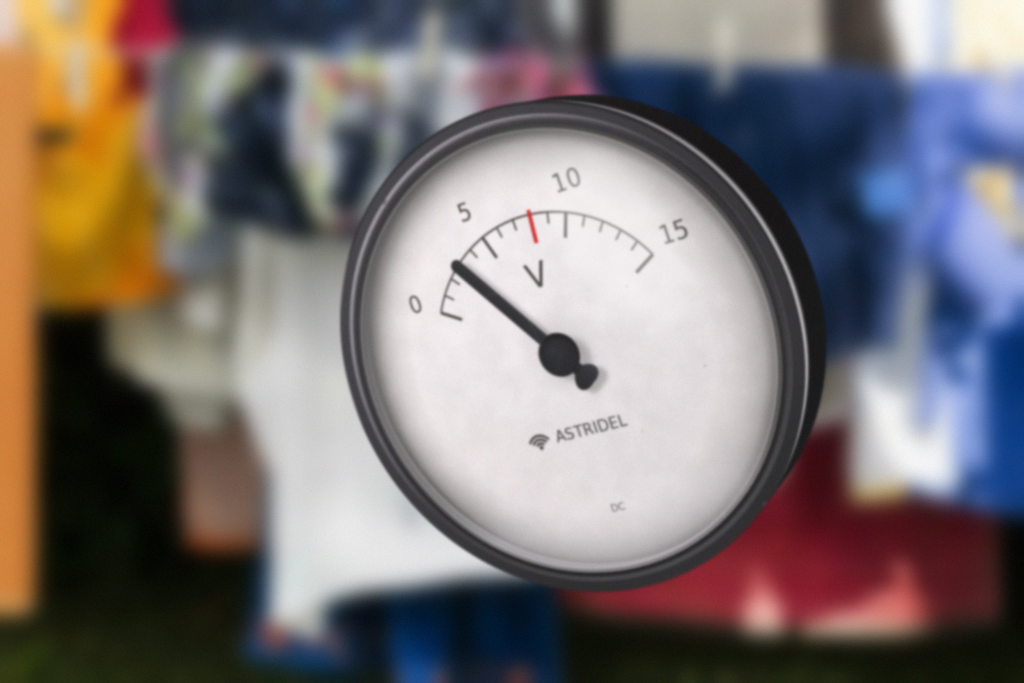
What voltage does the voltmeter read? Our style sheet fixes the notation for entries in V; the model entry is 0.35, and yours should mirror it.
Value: 3
